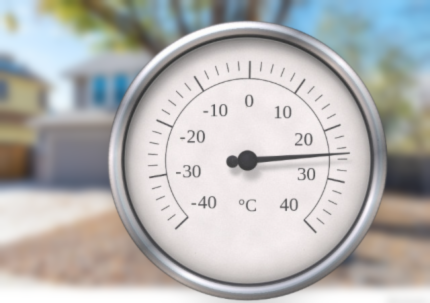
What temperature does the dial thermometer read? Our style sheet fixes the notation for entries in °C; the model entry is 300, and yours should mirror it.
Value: 25
